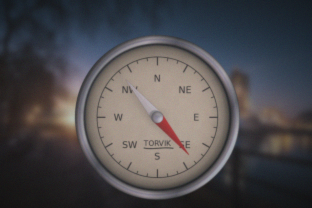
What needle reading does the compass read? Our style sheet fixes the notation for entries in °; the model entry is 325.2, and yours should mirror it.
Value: 140
